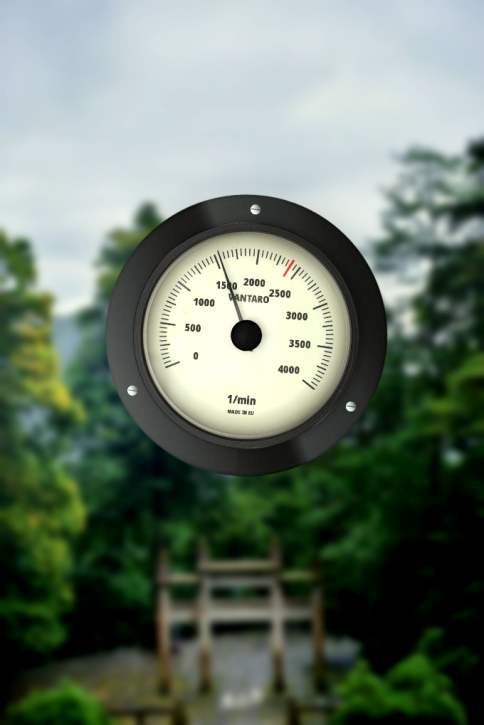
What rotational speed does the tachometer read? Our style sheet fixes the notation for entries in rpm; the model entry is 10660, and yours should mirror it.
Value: 1550
